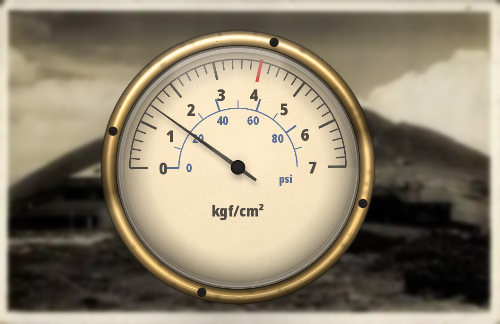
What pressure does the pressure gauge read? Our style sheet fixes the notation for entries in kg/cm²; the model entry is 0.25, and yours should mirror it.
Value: 1.4
